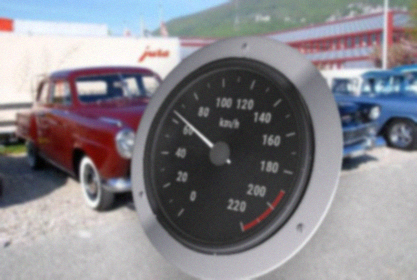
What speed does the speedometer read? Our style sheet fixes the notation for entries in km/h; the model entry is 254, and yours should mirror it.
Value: 65
